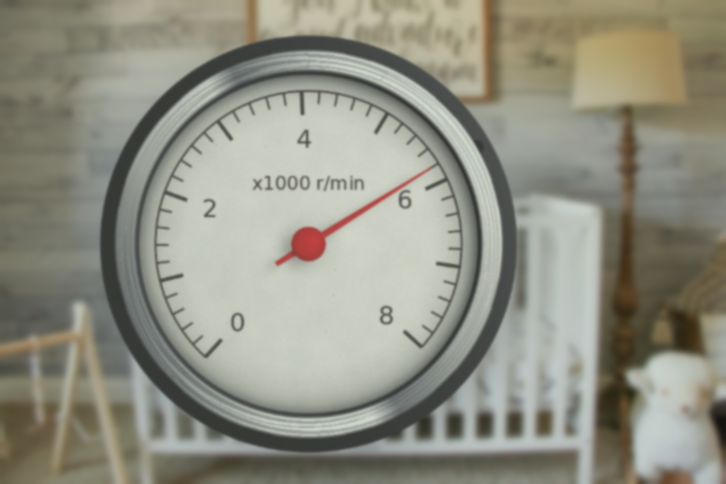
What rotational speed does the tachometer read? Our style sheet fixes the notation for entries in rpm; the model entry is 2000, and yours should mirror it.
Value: 5800
